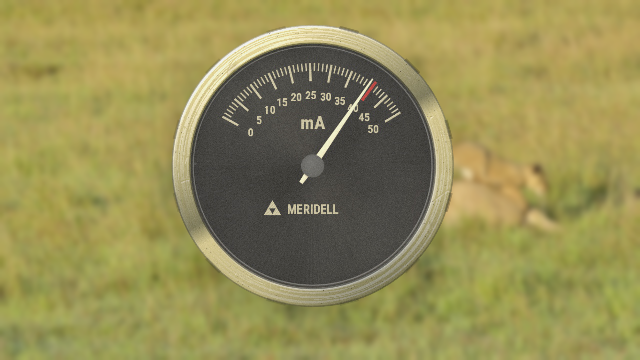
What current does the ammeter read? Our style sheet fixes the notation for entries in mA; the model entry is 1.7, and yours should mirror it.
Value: 40
